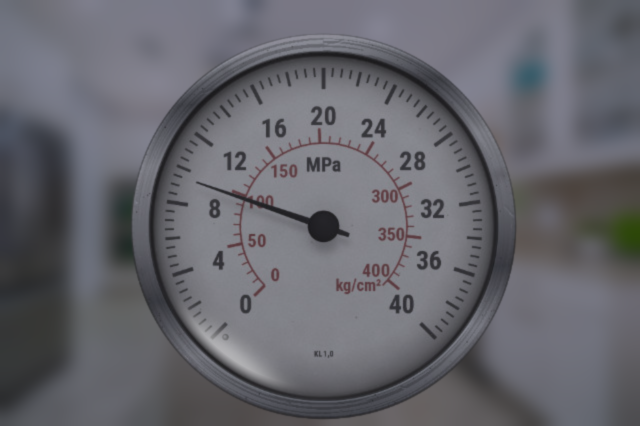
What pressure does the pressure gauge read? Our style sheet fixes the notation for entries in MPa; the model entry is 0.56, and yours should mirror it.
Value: 9.5
